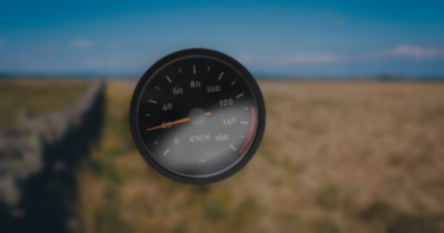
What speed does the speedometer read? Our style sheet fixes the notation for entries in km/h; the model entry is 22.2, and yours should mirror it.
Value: 20
